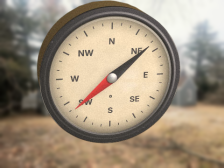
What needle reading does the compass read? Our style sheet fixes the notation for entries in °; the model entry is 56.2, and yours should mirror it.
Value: 230
